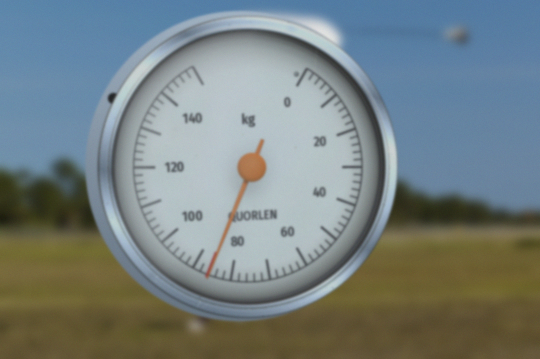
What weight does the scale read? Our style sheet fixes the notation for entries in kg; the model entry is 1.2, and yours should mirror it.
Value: 86
